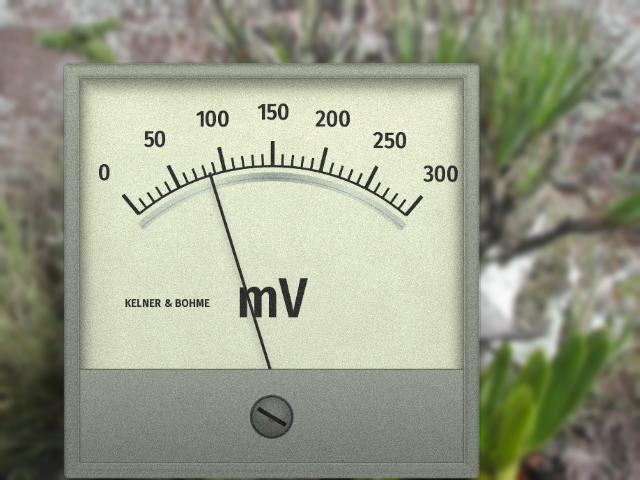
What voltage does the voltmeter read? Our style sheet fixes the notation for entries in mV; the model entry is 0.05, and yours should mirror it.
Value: 85
